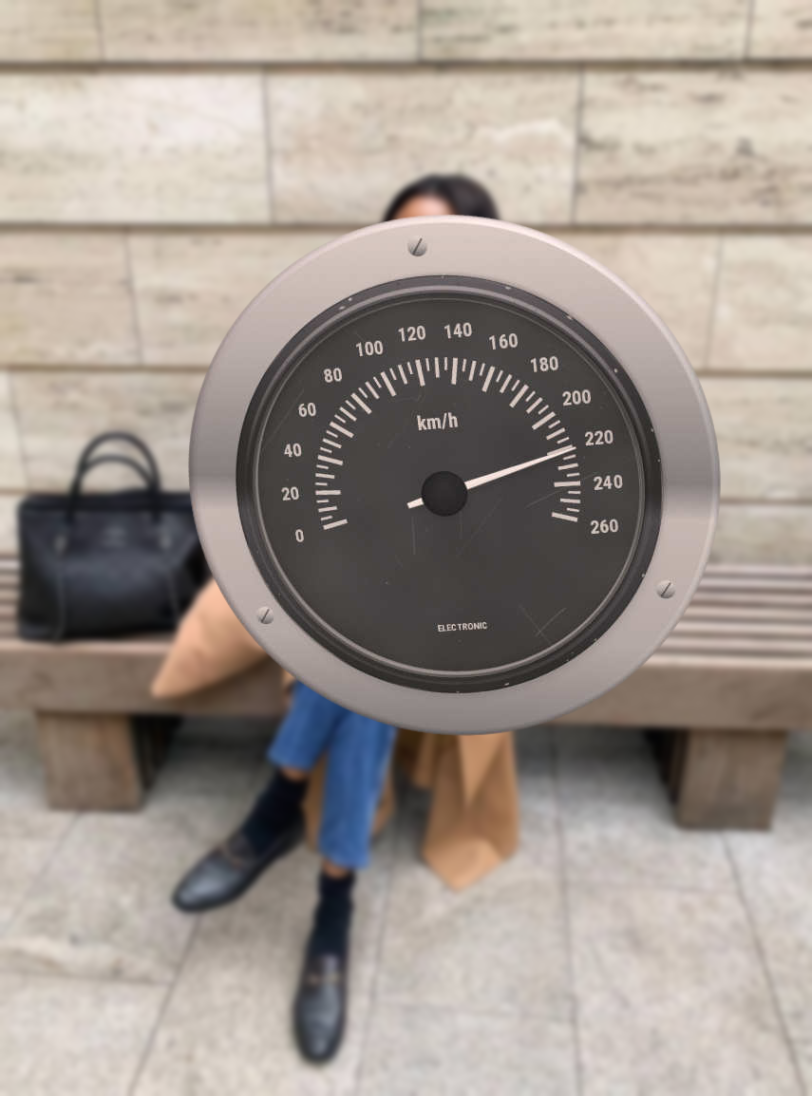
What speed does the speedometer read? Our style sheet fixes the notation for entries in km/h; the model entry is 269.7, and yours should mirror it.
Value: 220
